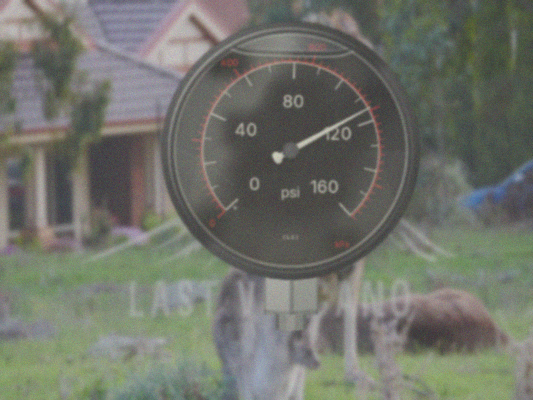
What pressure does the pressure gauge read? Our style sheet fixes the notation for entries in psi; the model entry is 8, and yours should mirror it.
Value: 115
